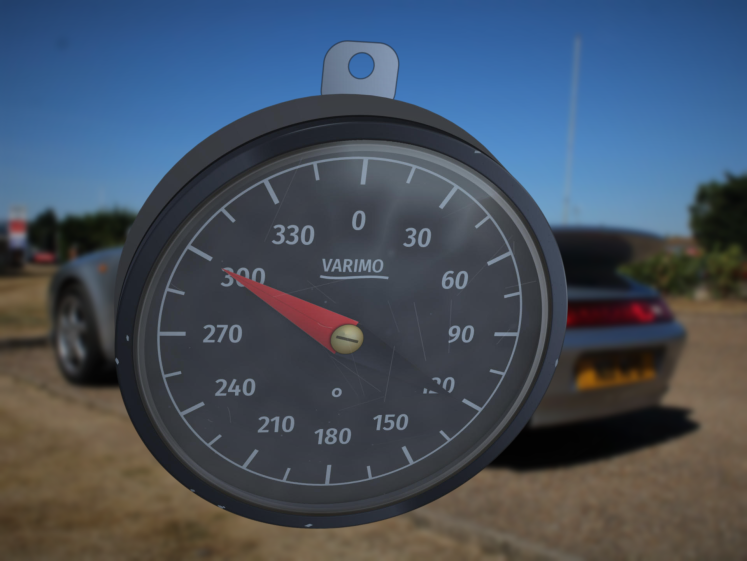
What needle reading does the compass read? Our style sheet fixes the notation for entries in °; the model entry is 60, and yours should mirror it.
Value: 300
